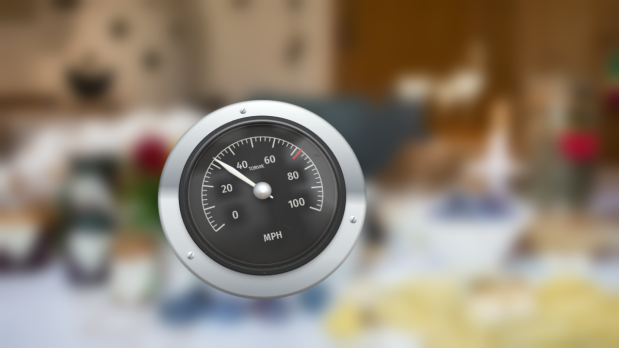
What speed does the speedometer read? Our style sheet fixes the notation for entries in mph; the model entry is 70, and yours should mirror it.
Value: 32
